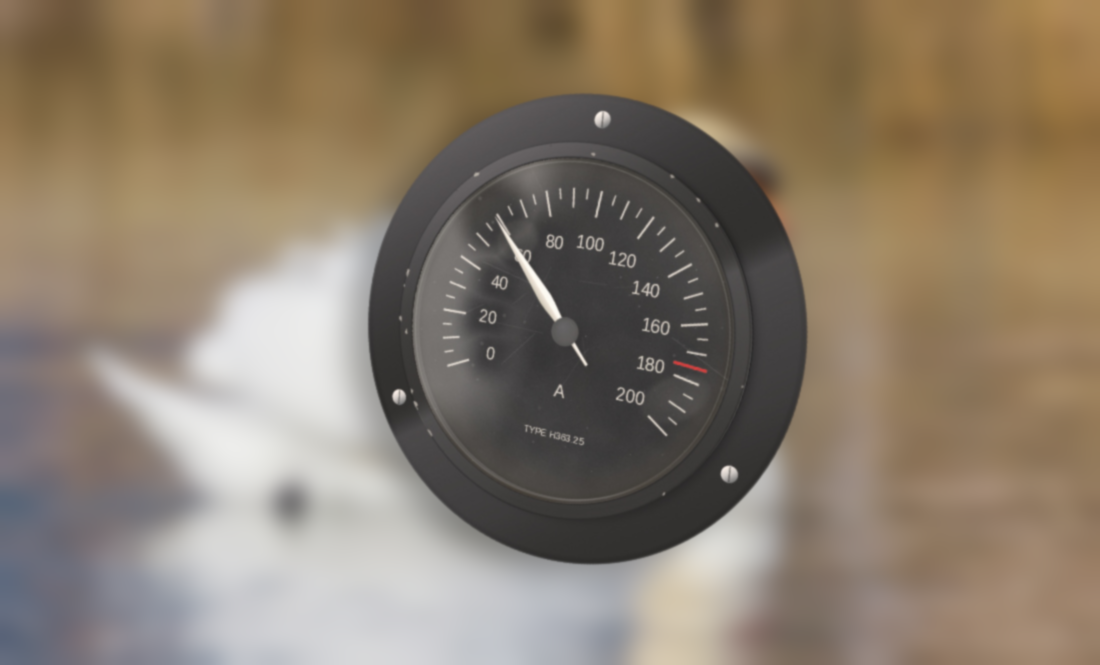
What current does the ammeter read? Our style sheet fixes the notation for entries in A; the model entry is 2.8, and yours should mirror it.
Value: 60
